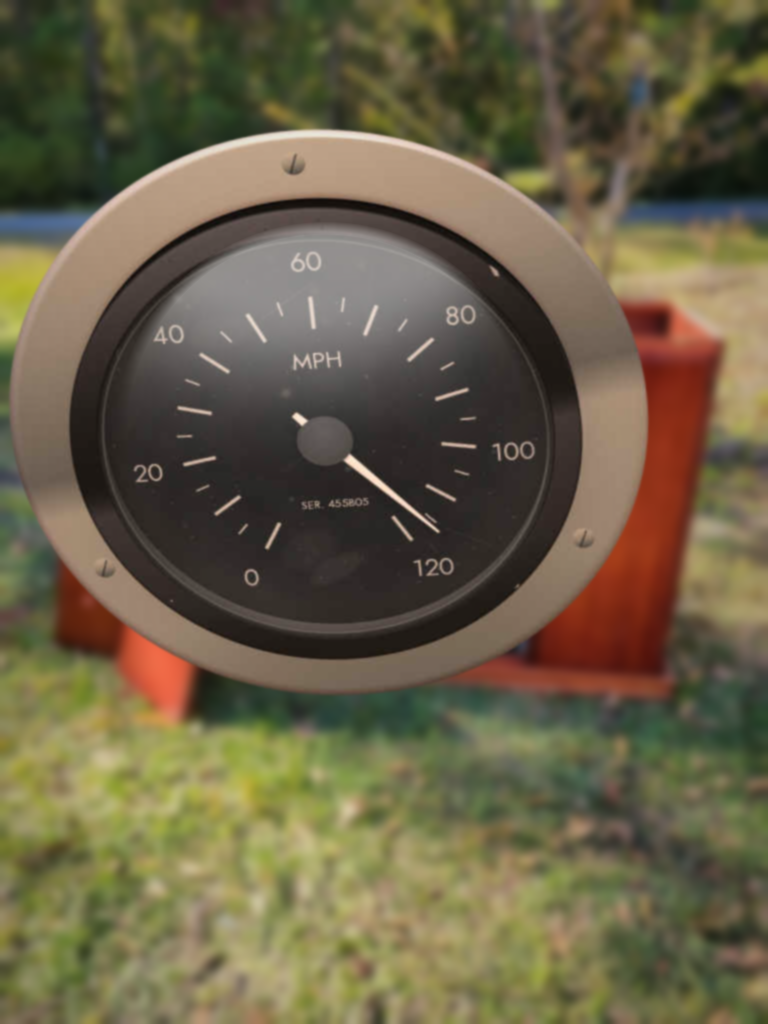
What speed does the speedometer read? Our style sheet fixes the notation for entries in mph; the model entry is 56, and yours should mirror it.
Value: 115
